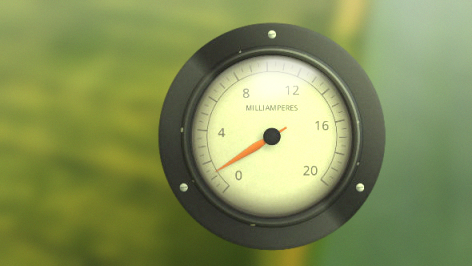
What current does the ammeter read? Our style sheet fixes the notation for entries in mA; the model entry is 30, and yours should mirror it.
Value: 1.25
